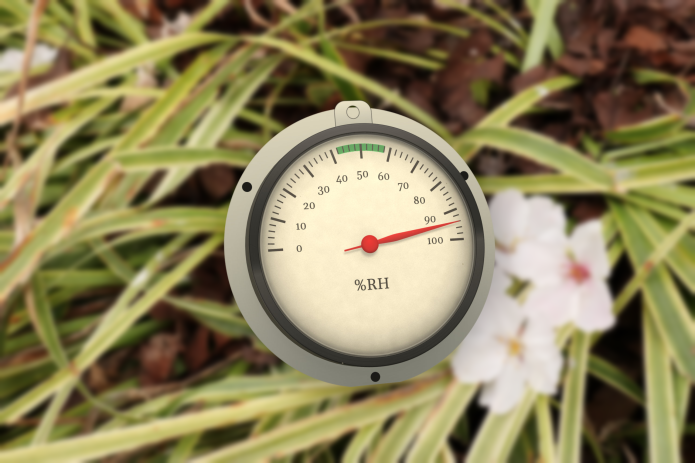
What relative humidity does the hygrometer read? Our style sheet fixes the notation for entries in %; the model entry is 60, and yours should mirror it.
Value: 94
